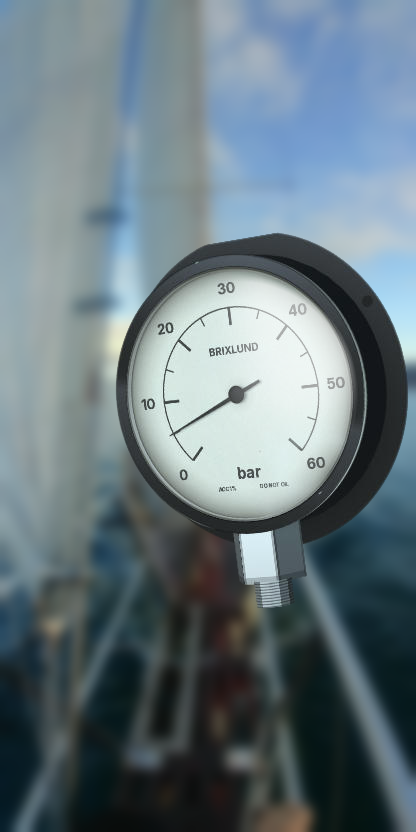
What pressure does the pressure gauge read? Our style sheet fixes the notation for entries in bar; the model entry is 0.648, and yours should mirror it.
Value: 5
